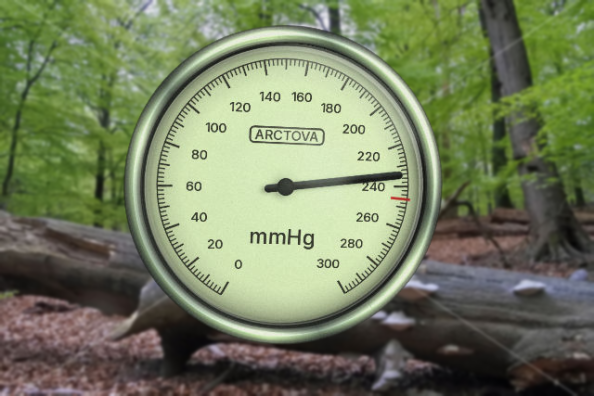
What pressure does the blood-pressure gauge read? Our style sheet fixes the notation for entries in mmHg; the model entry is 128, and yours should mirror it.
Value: 234
